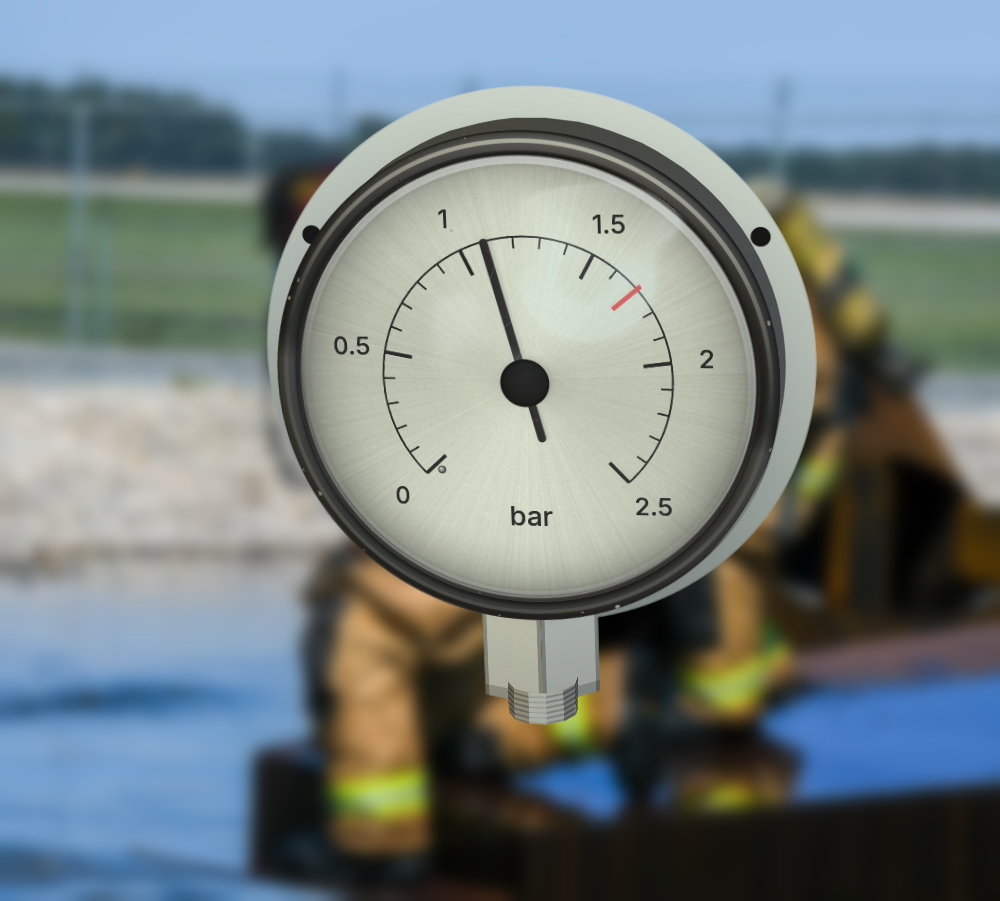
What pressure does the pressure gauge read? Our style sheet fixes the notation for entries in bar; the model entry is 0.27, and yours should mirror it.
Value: 1.1
